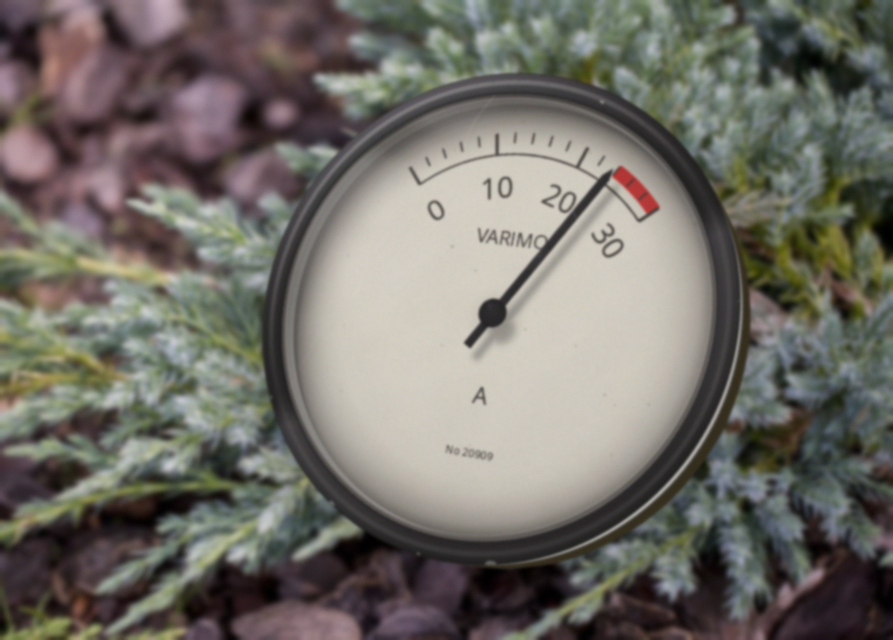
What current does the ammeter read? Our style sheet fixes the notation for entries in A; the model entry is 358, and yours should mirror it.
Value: 24
